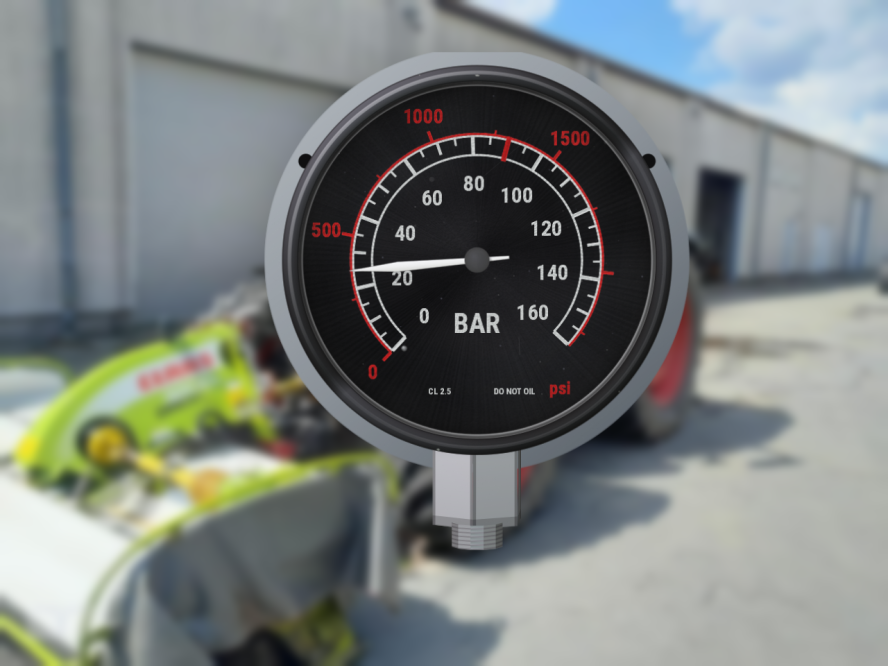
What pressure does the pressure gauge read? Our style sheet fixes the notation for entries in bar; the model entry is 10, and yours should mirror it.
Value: 25
